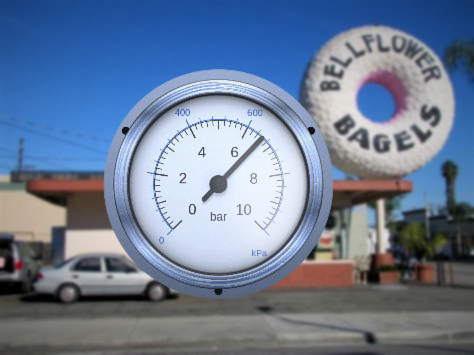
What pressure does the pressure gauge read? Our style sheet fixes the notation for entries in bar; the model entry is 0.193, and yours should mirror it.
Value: 6.6
